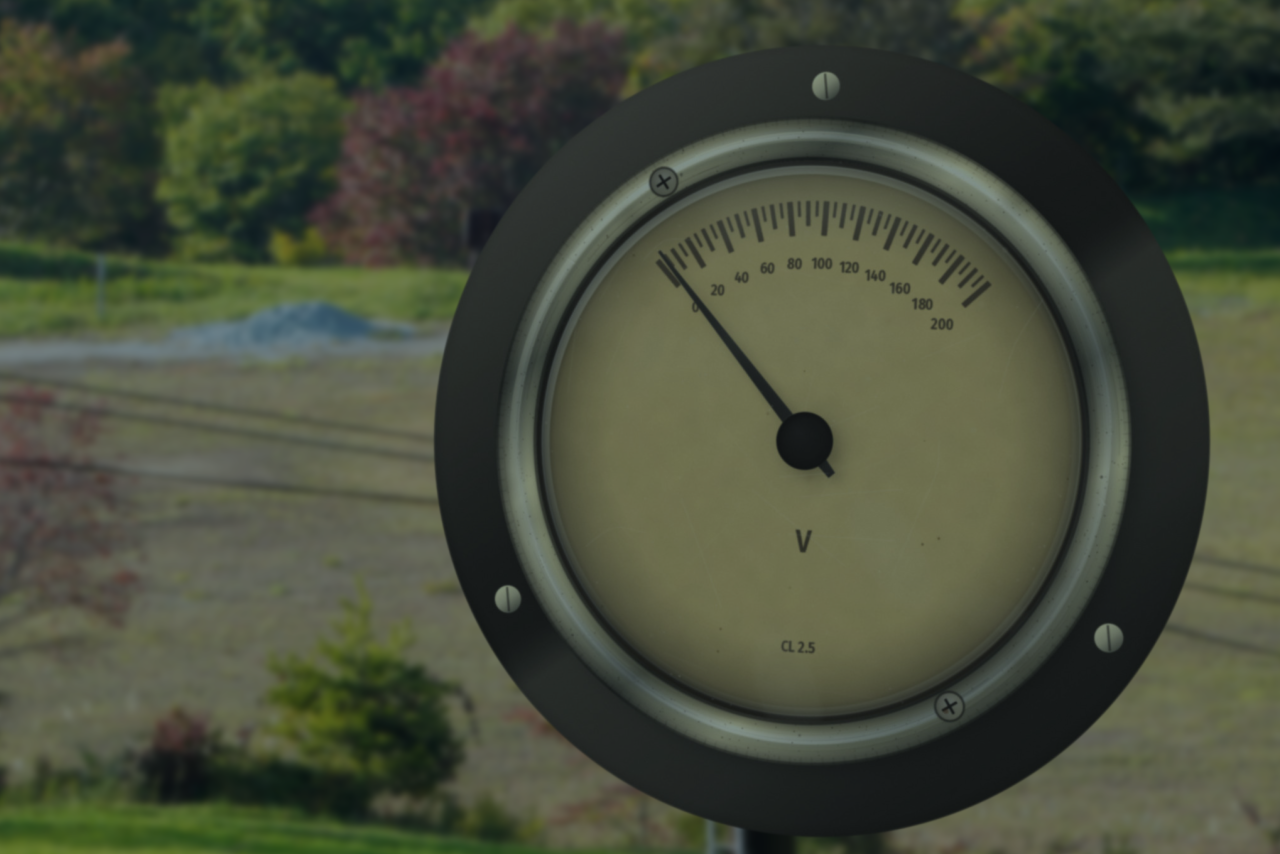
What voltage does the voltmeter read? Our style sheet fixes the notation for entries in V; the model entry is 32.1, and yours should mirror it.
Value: 5
